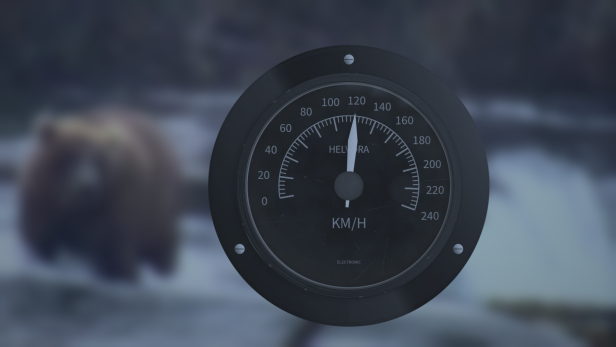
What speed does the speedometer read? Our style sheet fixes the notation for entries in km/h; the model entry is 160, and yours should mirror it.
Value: 120
